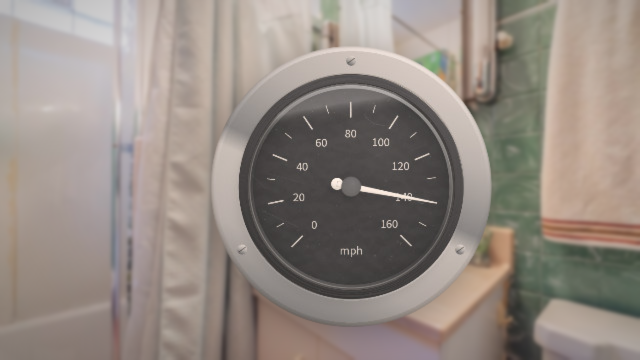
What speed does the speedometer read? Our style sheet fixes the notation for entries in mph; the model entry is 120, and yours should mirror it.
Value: 140
